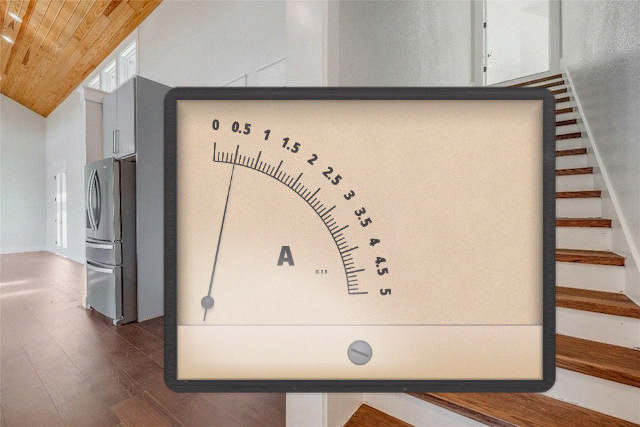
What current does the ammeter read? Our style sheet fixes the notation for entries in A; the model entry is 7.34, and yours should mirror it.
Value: 0.5
